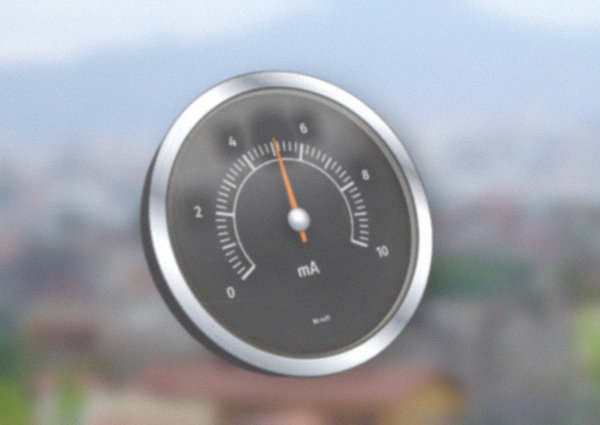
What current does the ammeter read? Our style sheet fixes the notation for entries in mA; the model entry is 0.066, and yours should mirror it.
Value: 5
